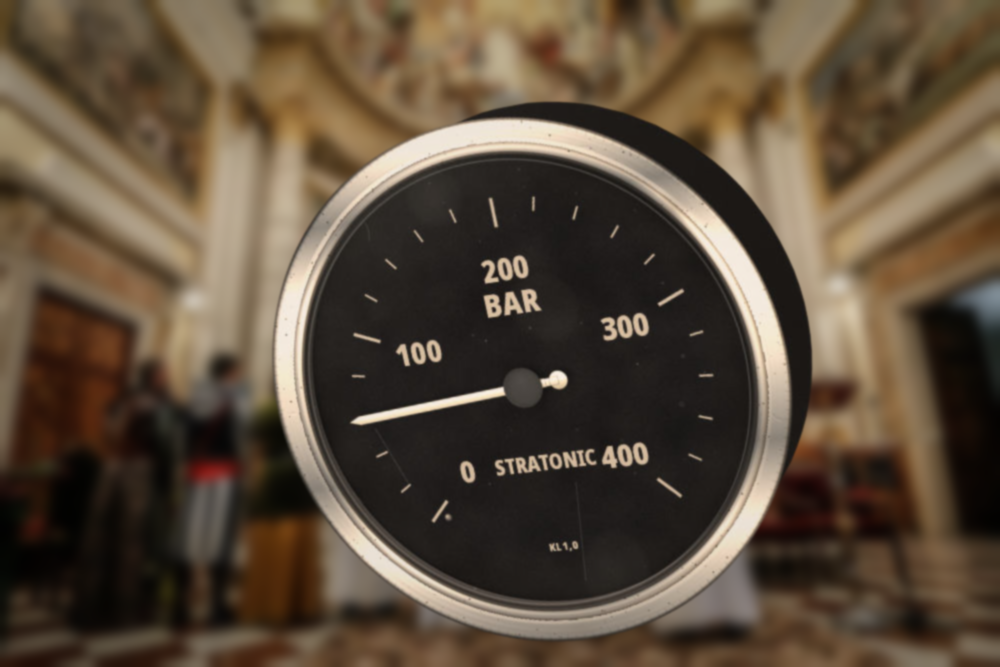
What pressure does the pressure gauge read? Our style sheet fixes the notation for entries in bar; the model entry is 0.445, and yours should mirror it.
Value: 60
